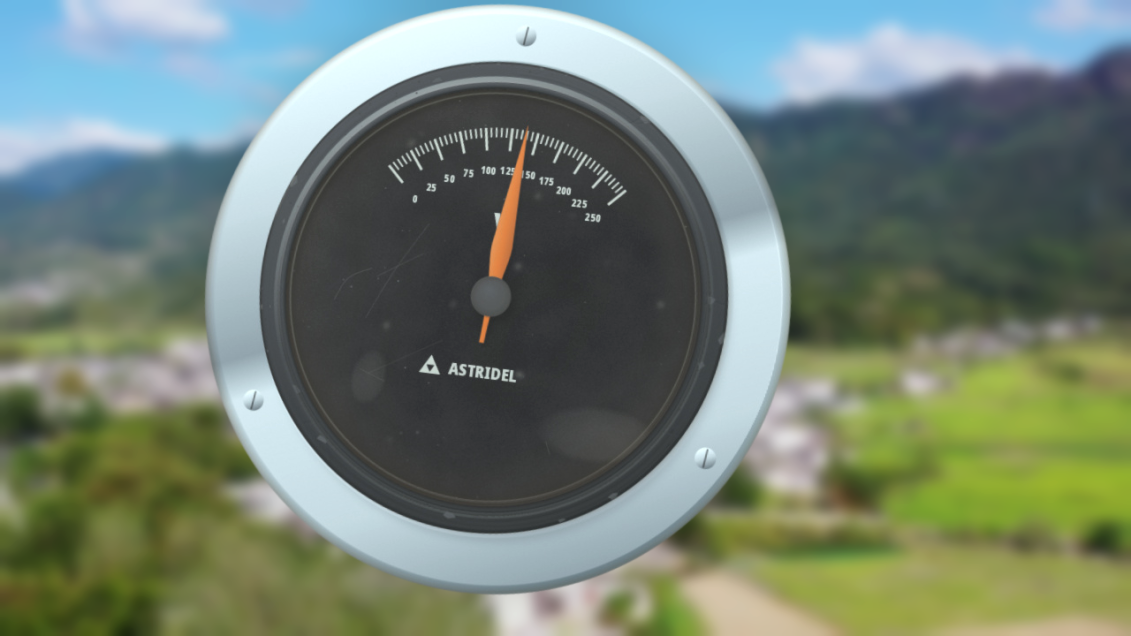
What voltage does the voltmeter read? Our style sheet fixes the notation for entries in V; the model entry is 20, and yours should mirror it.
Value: 140
